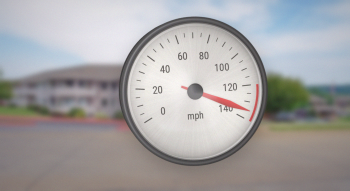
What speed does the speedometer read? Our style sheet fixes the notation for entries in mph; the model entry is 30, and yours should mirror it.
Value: 135
